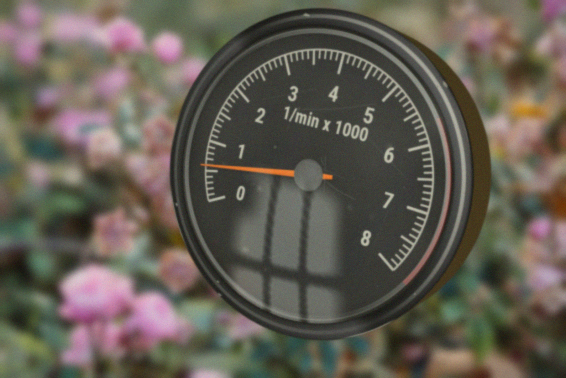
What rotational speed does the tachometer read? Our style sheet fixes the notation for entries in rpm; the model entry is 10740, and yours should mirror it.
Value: 600
